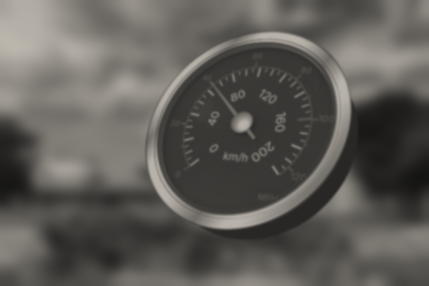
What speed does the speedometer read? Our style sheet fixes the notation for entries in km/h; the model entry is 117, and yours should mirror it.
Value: 65
